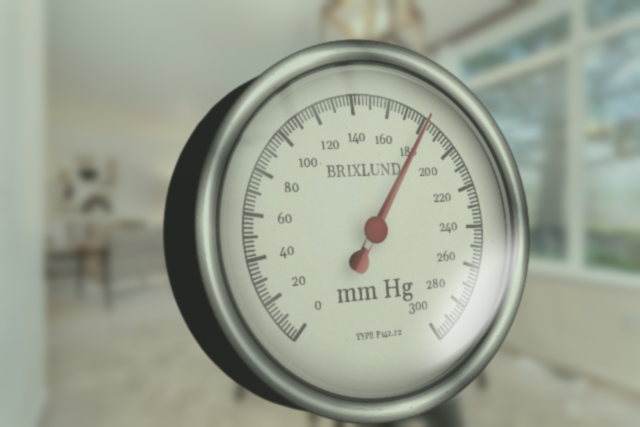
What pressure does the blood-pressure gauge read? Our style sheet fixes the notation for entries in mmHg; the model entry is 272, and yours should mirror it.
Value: 180
